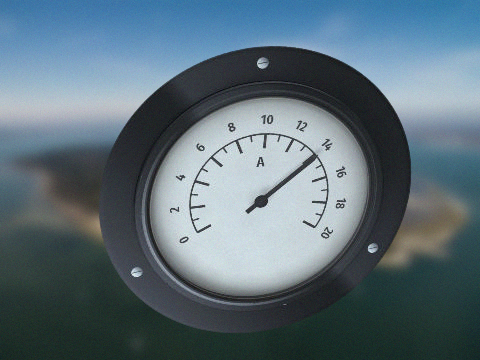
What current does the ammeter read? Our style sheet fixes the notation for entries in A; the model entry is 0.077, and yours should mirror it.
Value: 14
